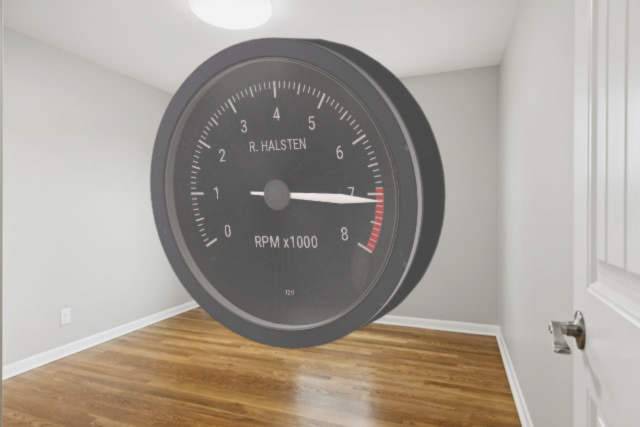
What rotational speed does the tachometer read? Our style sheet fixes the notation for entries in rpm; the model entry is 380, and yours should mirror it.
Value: 7100
